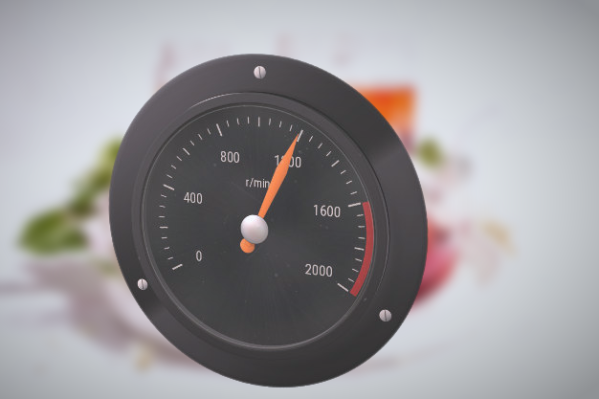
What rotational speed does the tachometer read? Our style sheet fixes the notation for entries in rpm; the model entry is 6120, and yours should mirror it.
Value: 1200
